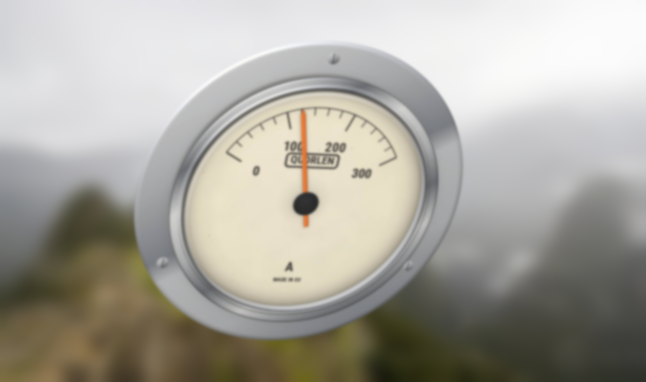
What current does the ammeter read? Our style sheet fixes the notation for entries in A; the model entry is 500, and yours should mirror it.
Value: 120
